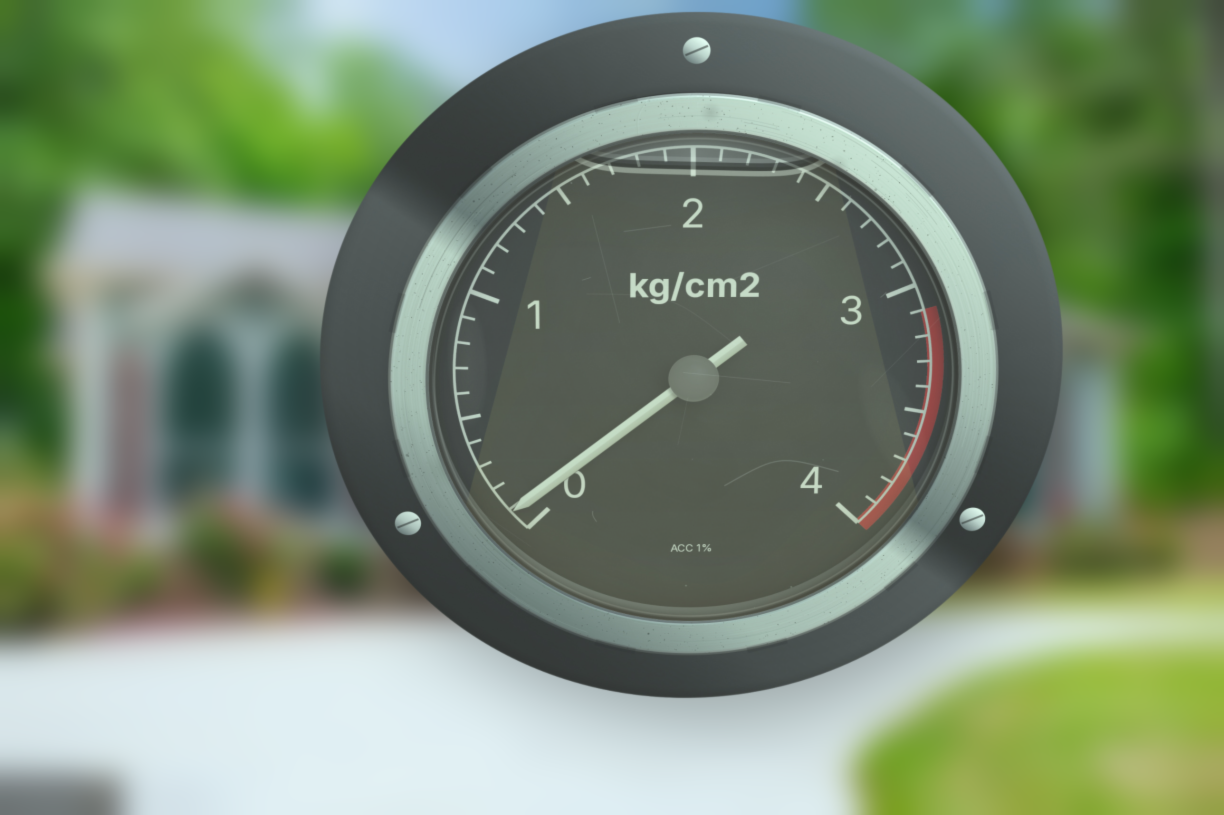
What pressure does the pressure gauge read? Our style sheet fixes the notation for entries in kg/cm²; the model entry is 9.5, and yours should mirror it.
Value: 0.1
